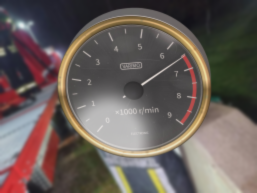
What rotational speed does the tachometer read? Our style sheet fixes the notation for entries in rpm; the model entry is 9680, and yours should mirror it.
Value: 6500
